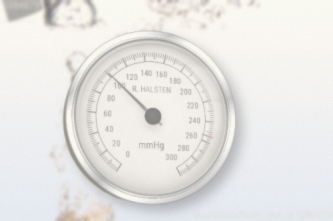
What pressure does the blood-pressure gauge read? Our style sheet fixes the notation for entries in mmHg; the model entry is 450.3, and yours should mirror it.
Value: 100
